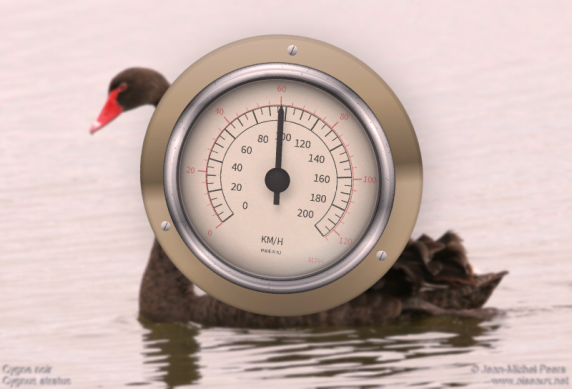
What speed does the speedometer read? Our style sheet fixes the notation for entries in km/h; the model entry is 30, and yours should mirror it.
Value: 97.5
